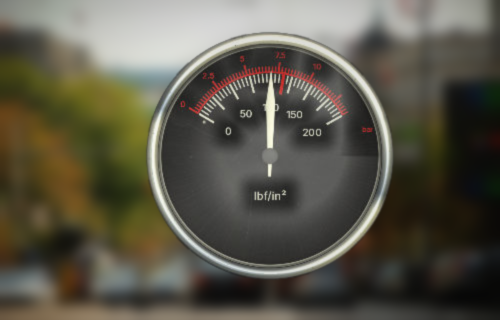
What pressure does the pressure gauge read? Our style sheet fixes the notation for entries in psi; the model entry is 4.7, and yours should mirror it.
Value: 100
